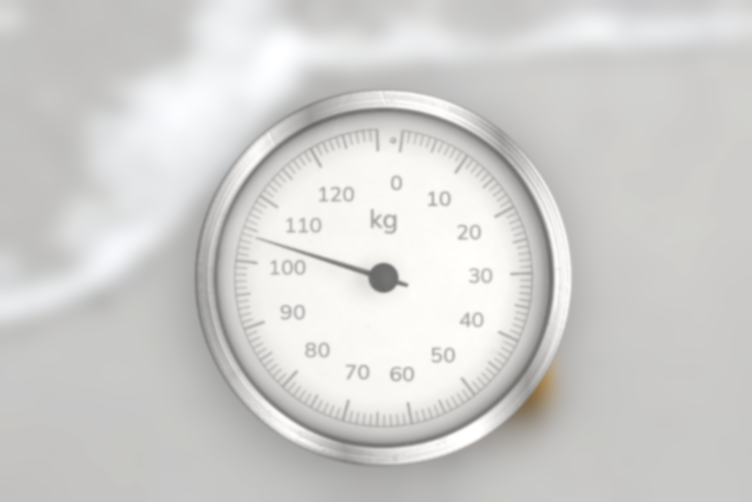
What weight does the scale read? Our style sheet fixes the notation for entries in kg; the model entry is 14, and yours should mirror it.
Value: 104
